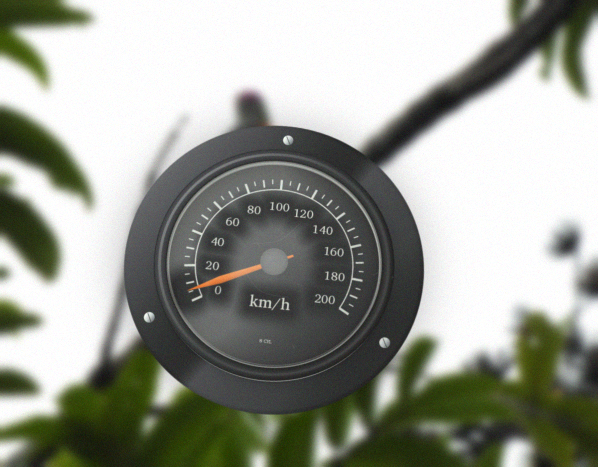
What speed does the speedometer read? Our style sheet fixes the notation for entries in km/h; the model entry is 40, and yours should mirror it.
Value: 5
